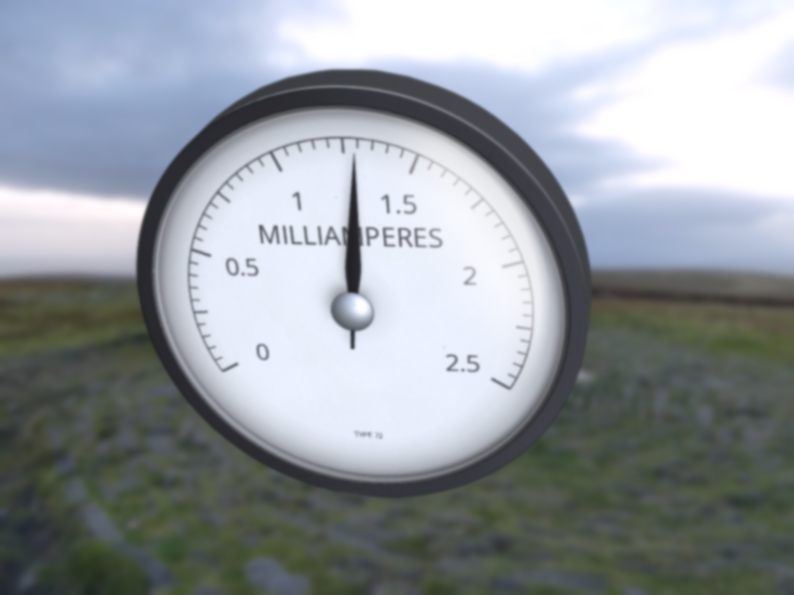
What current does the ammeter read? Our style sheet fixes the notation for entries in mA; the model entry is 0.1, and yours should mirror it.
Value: 1.3
